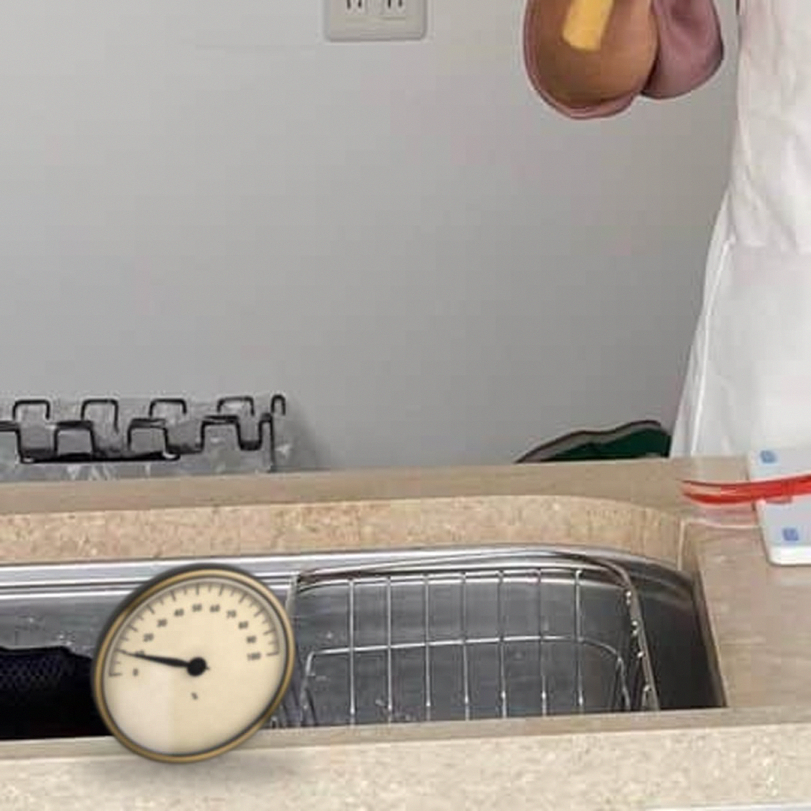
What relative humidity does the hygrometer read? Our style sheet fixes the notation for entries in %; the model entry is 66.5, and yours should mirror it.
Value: 10
